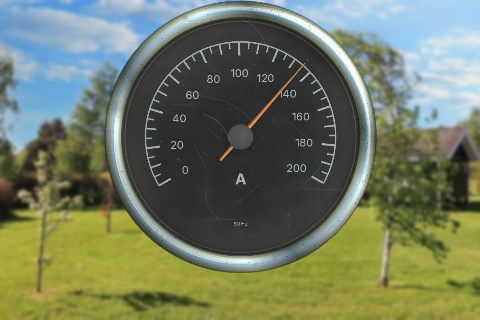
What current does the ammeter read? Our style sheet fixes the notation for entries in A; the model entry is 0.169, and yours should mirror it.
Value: 135
